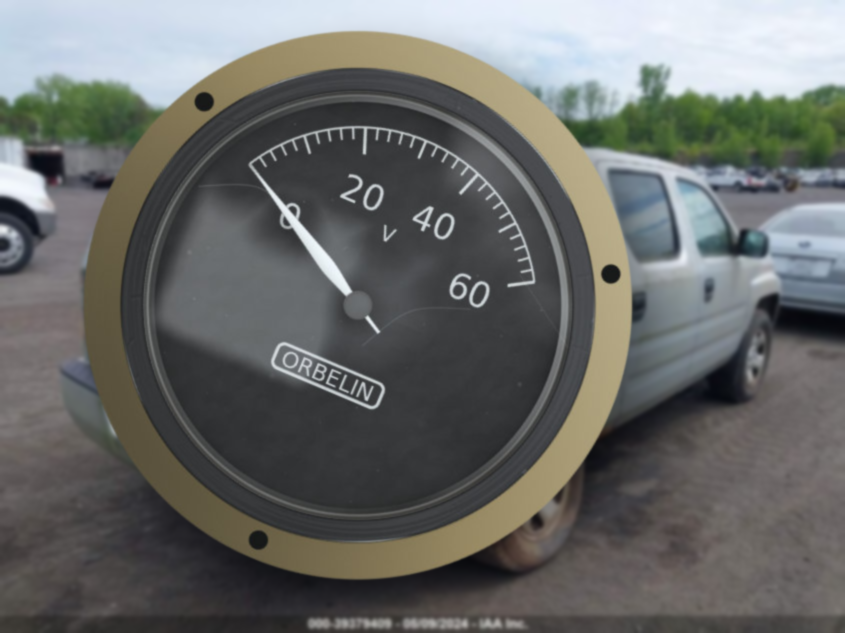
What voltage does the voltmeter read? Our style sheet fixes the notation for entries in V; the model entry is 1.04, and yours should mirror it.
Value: 0
